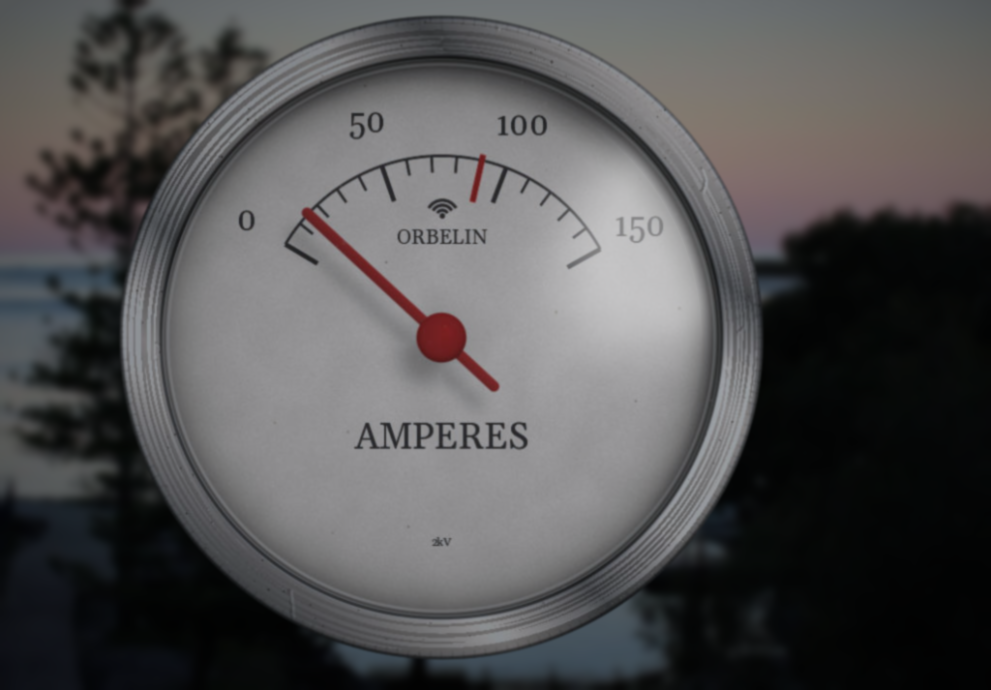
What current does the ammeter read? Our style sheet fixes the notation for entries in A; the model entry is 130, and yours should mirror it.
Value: 15
